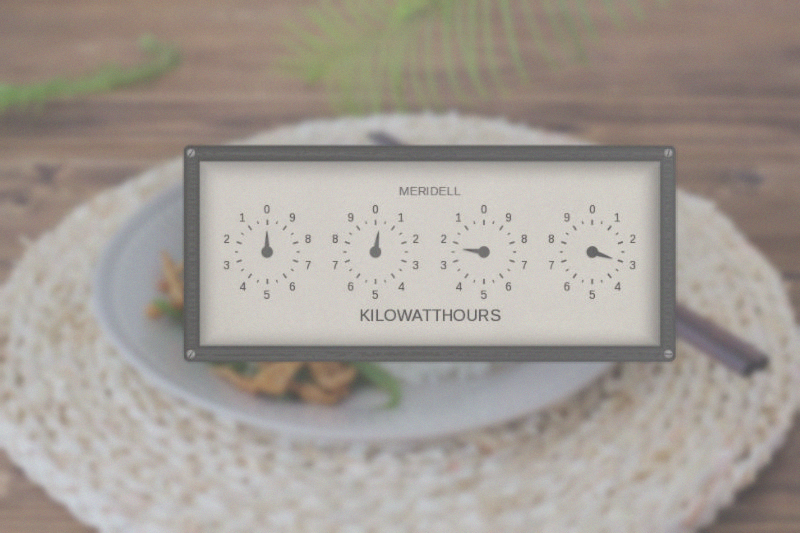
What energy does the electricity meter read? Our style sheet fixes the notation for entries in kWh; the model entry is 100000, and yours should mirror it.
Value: 23
